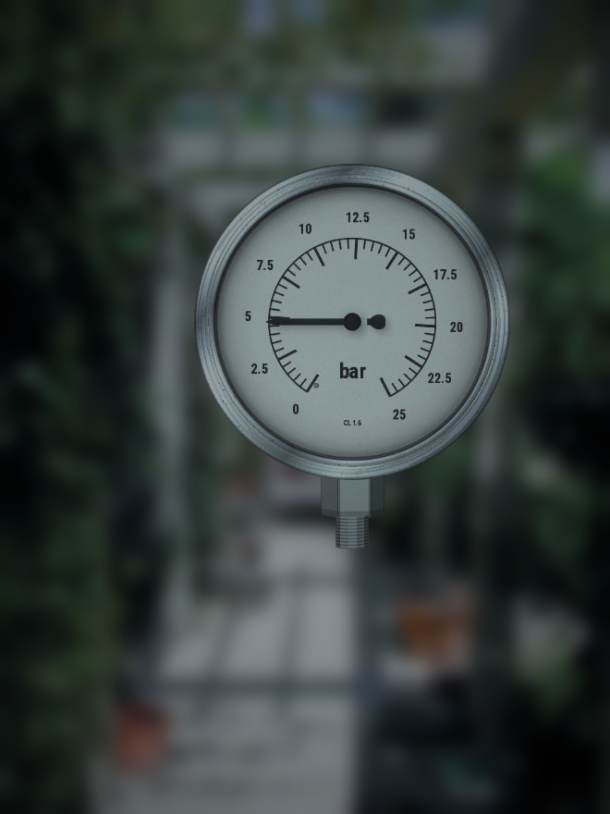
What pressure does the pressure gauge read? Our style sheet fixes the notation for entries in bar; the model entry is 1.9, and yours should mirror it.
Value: 4.75
